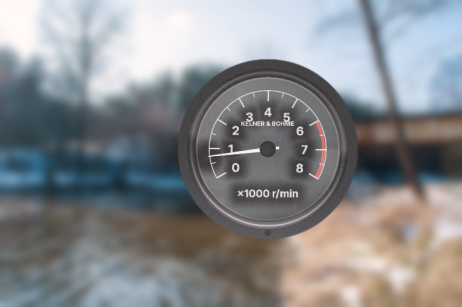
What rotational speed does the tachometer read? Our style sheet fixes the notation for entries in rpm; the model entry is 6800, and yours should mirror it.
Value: 750
